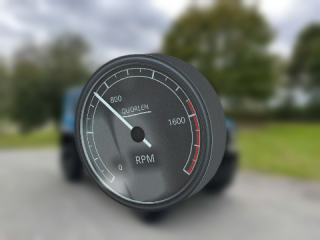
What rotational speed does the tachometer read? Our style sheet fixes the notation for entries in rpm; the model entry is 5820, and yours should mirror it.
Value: 700
